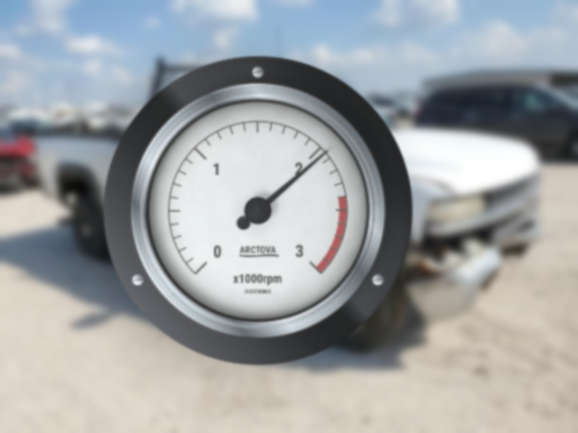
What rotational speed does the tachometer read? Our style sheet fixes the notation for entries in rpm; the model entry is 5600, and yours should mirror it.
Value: 2050
